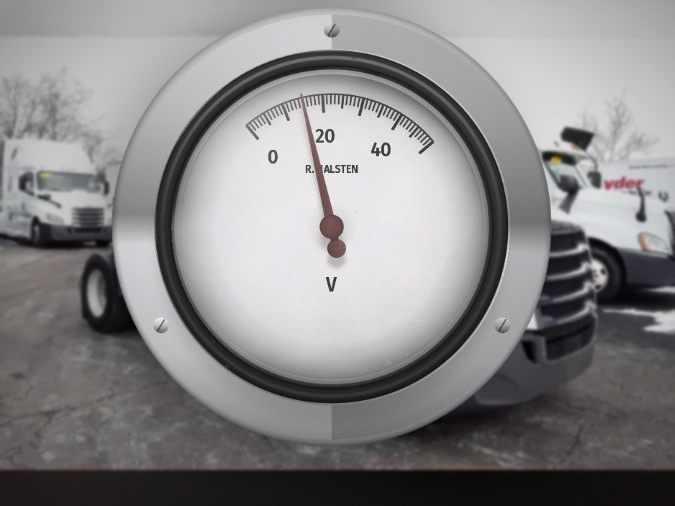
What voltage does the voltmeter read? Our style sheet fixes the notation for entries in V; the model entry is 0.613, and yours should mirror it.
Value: 15
